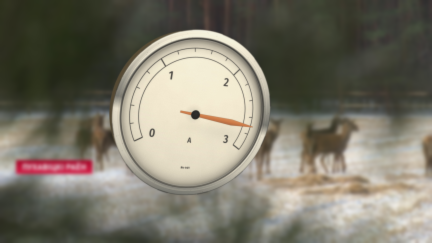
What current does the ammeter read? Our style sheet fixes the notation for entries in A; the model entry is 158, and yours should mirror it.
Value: 2.7
